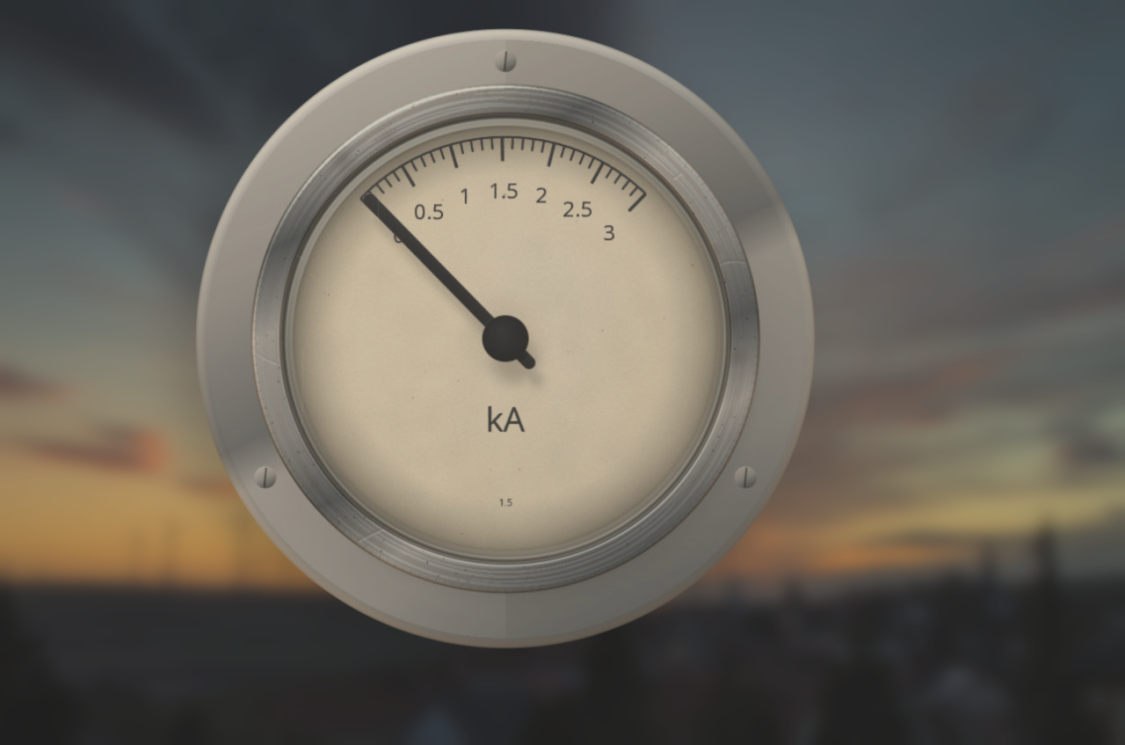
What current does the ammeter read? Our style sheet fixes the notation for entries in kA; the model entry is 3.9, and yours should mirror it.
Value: 0.05
